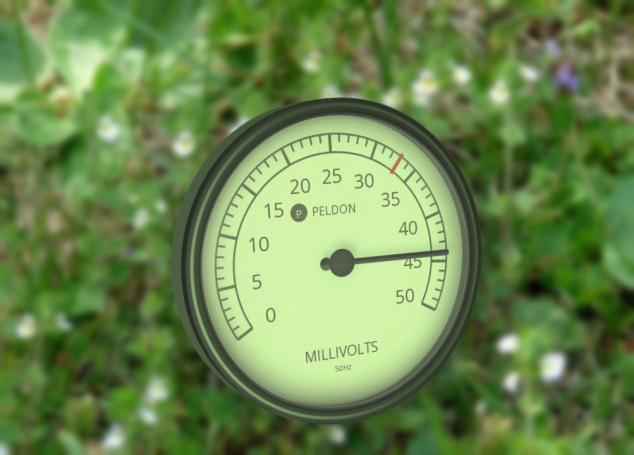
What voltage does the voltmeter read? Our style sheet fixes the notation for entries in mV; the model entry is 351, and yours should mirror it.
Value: 44
